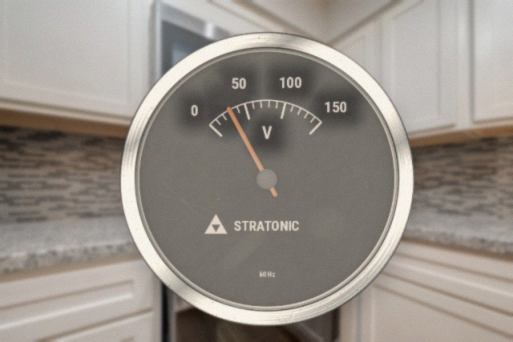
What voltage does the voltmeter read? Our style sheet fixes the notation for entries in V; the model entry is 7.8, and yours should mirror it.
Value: 30
